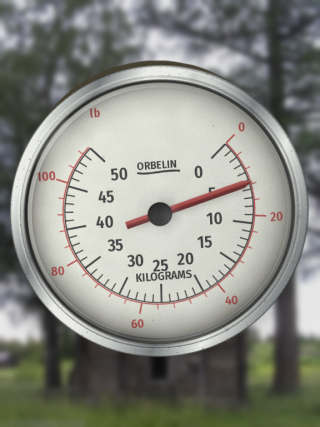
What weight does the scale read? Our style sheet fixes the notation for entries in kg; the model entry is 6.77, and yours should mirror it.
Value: 5
